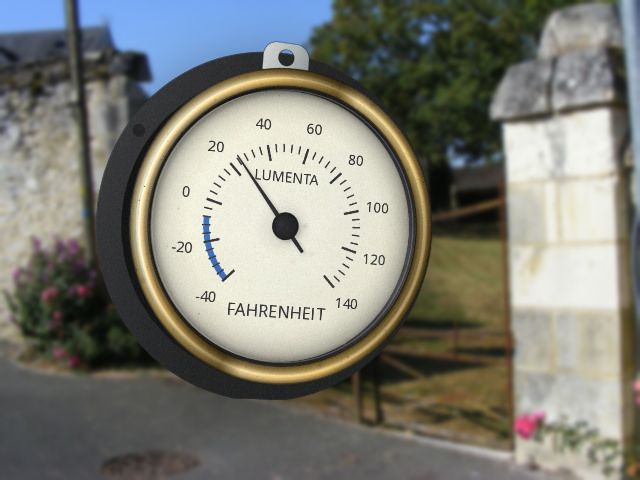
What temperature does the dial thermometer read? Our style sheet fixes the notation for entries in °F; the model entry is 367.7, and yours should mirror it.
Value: 24
